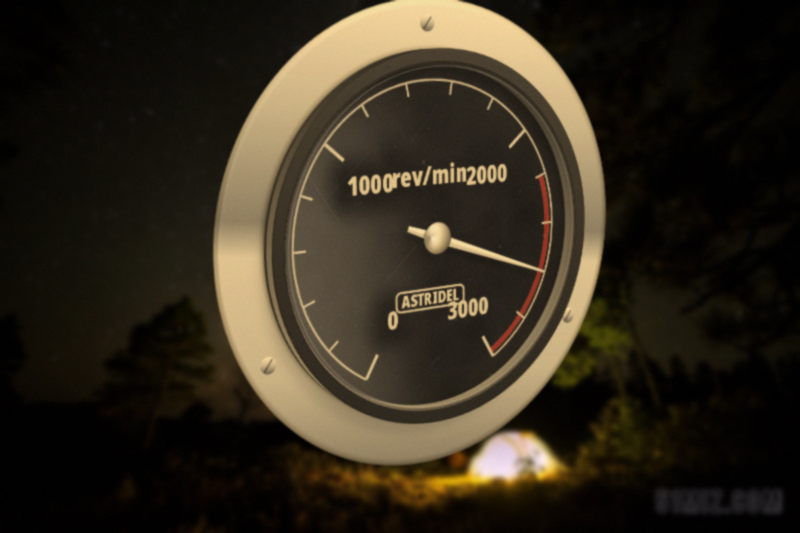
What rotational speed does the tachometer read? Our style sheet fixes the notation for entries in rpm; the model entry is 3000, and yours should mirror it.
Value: 2600
